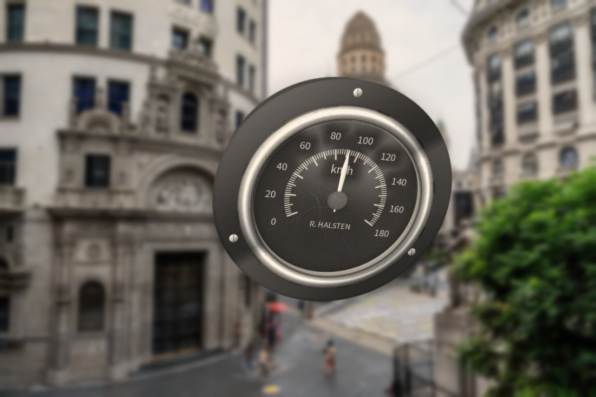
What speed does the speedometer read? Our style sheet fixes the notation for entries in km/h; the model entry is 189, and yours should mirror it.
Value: 90
